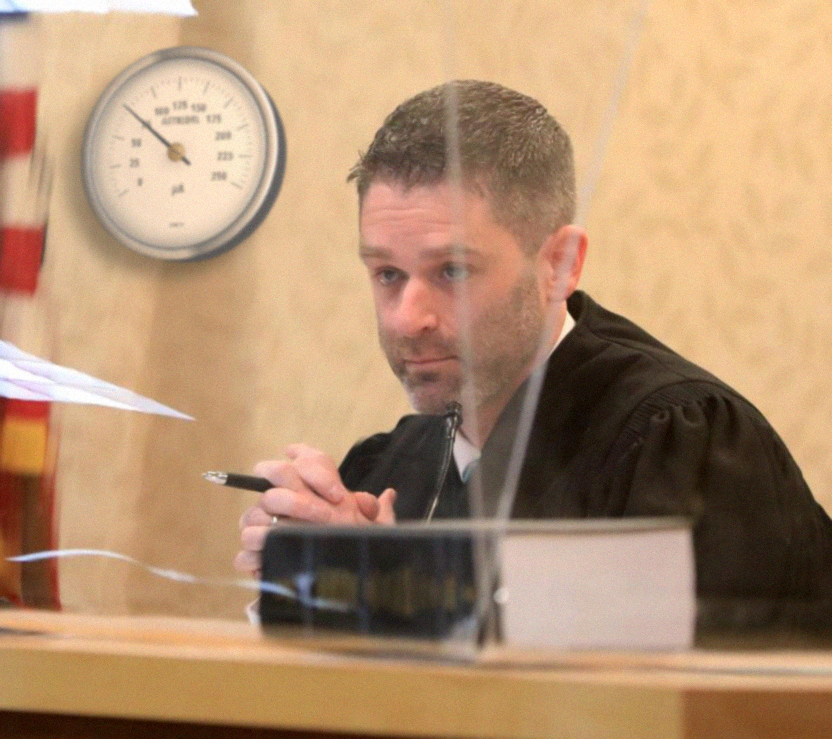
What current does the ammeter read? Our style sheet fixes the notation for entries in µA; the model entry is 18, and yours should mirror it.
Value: 75
